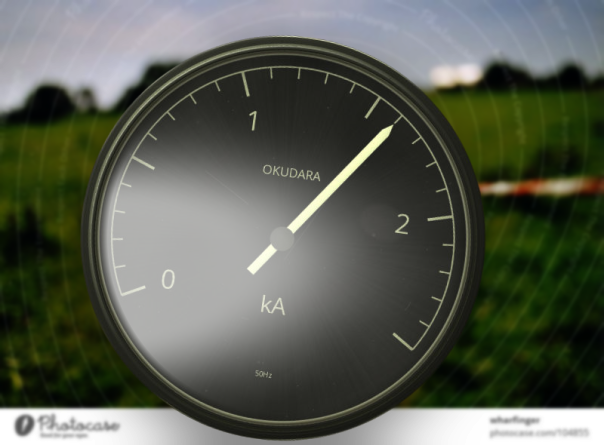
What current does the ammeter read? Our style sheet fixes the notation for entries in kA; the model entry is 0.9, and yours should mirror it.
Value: 1.6
